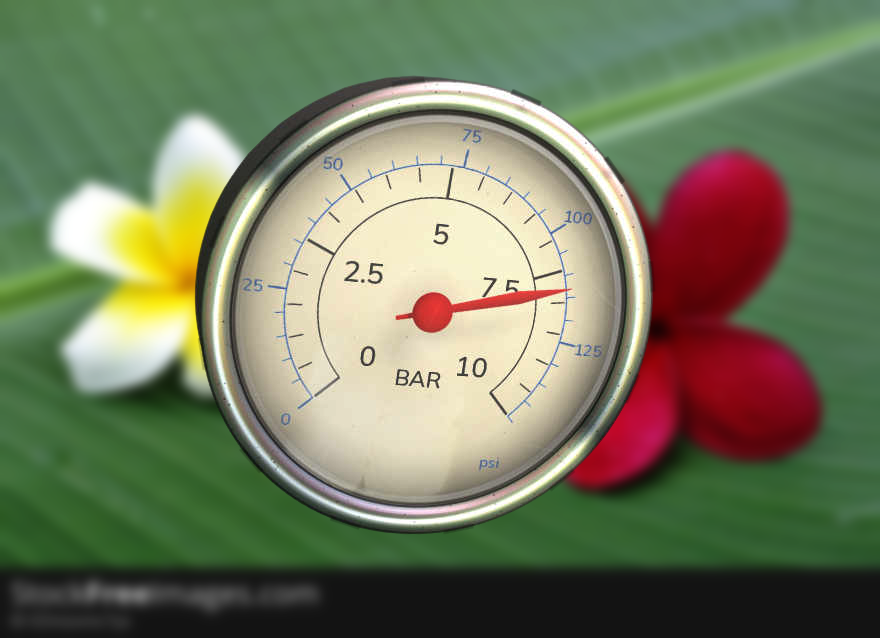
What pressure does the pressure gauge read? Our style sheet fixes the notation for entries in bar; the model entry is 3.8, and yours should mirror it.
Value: 7.75
